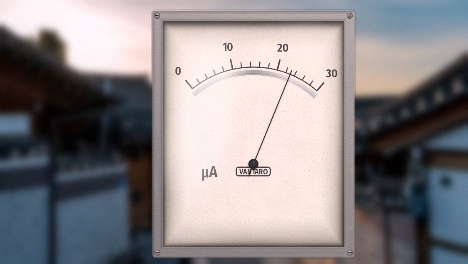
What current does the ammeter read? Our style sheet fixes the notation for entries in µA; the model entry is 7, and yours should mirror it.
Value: 23
